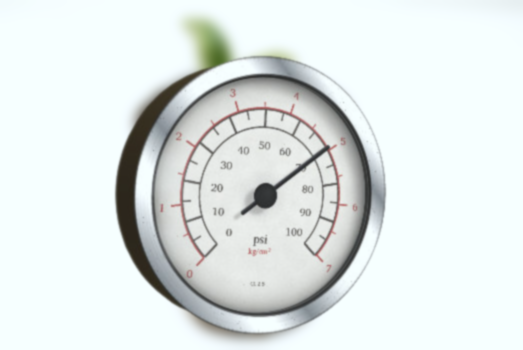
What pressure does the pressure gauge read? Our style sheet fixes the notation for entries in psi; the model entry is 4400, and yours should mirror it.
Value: 70
